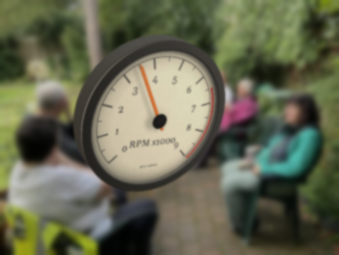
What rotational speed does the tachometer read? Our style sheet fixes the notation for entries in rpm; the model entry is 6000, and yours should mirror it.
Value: 3500
